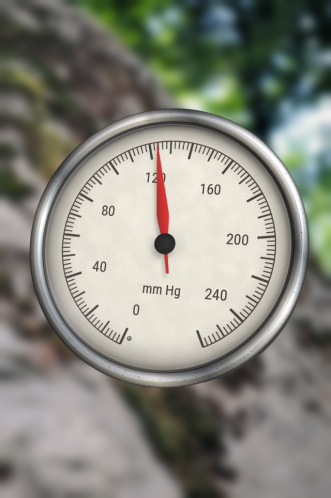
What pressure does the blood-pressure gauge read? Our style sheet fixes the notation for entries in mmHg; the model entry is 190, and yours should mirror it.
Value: 124
